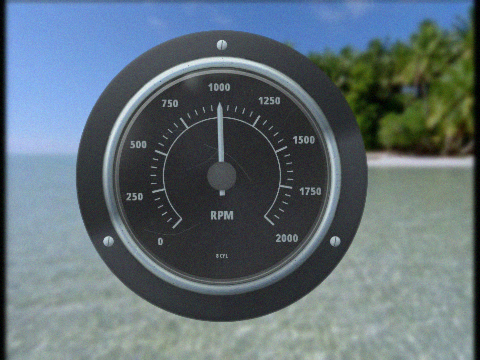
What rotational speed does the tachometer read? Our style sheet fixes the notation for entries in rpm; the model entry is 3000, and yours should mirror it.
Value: 1000
